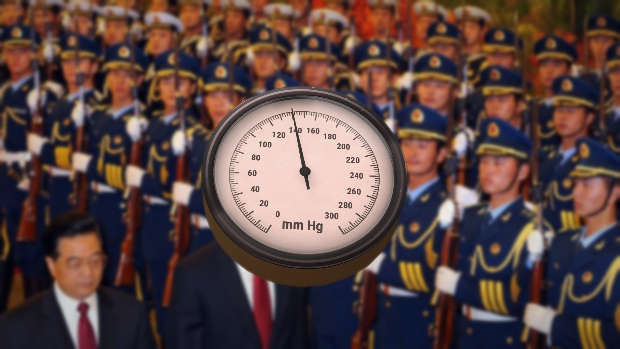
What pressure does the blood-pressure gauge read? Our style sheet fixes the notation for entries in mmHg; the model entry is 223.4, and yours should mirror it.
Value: 140
